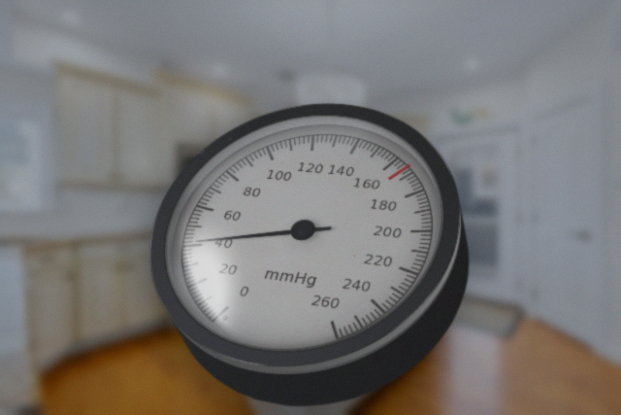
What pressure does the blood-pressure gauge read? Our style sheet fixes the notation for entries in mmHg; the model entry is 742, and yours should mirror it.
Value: 40
